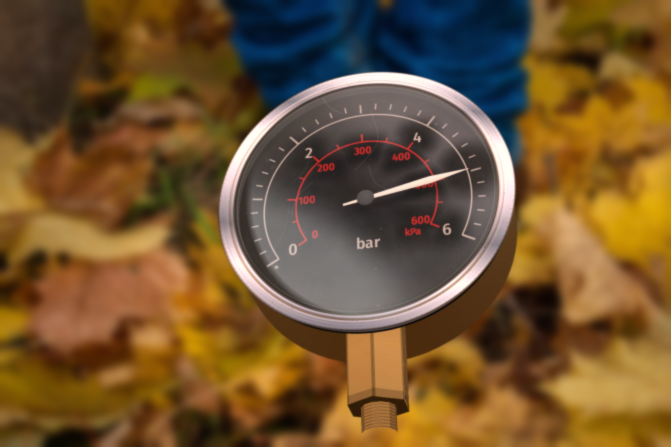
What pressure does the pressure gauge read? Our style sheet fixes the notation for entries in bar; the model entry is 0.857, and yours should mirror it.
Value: 5
